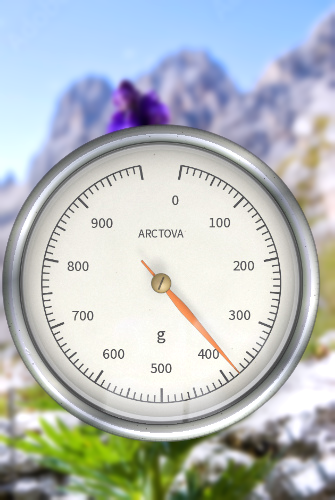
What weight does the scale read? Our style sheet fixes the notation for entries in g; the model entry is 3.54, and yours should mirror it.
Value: 380
